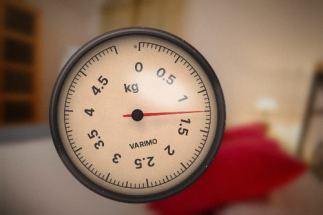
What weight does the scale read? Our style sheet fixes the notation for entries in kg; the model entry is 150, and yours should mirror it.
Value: 1.25
